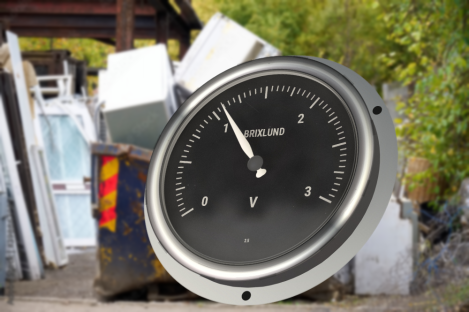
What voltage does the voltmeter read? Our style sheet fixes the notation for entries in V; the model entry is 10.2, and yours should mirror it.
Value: 1.1
